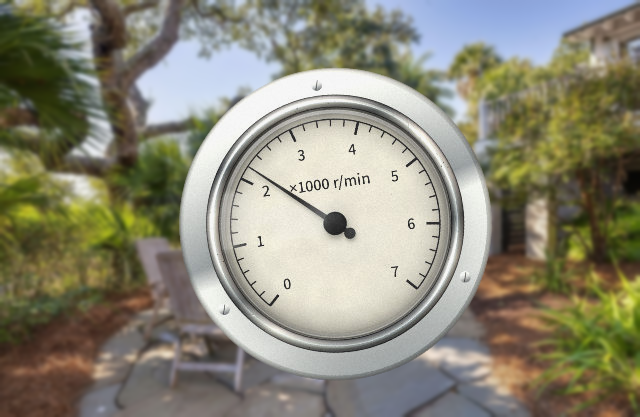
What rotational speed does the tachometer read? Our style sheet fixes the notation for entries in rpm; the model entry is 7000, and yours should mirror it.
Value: 2200
